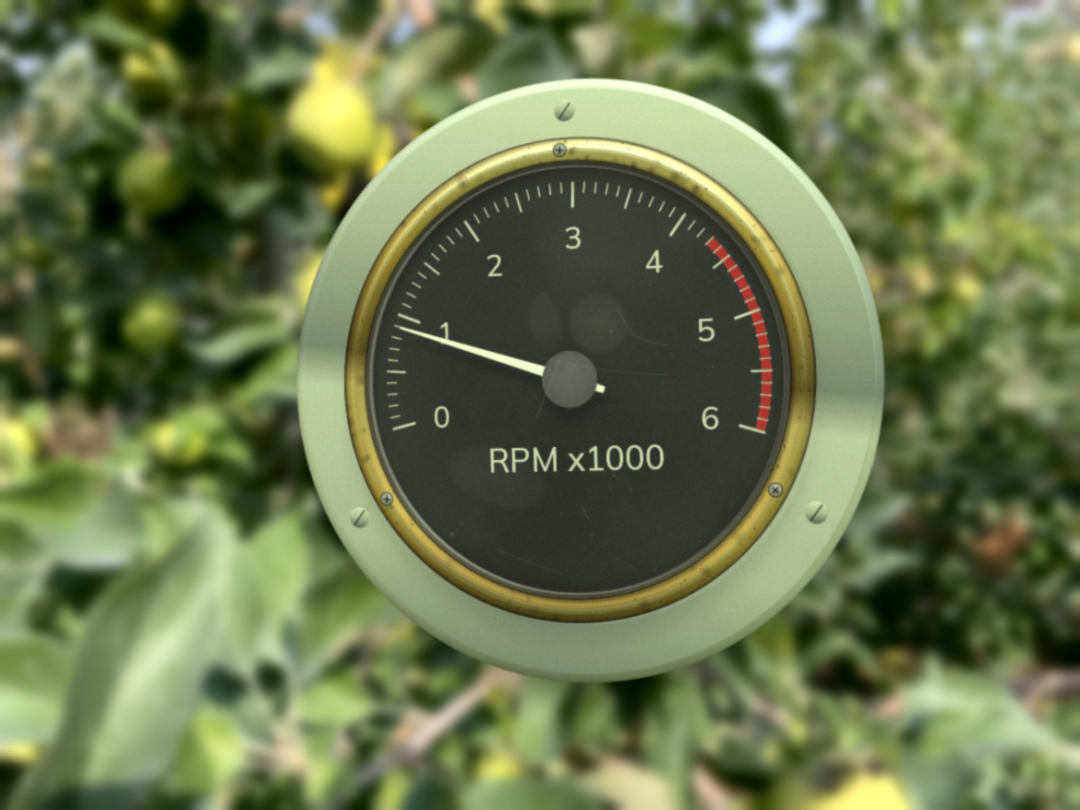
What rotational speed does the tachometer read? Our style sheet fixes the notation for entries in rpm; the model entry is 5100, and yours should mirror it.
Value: 900
